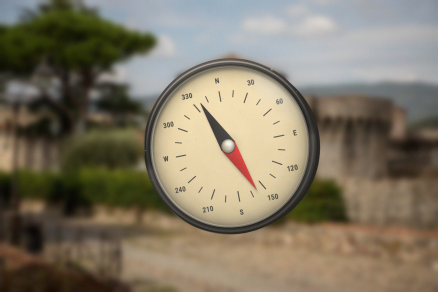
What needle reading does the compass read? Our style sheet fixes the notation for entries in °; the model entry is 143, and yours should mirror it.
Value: 157.5
